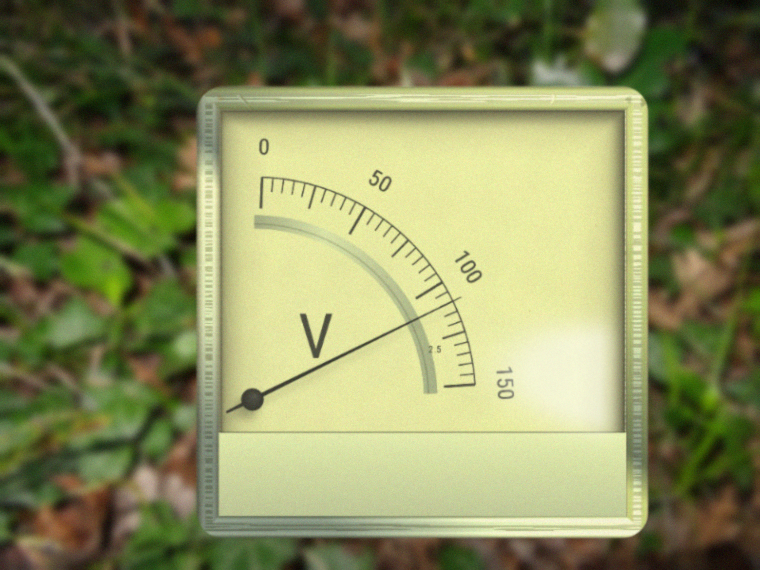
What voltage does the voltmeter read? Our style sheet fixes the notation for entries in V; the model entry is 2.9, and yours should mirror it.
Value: 110
